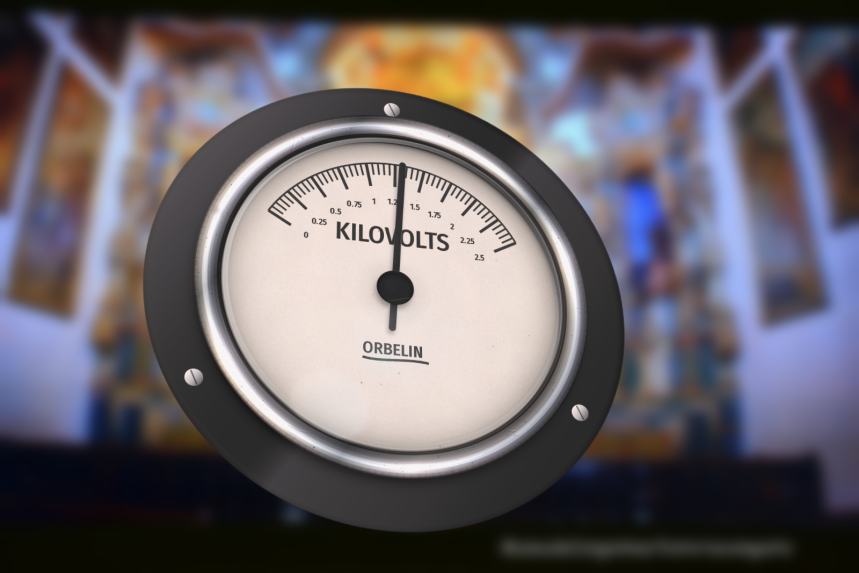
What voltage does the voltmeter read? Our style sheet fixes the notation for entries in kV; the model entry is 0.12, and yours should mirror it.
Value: 1.3
